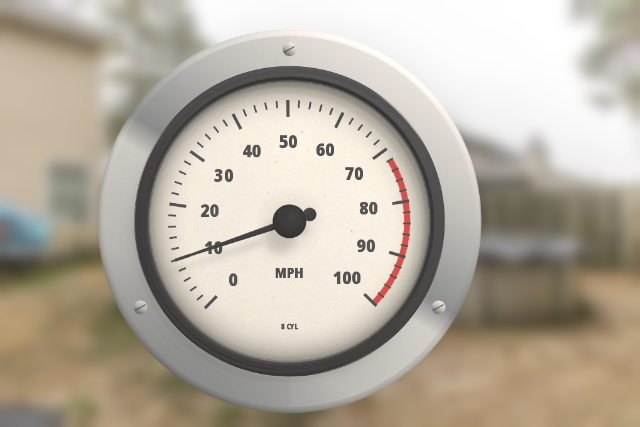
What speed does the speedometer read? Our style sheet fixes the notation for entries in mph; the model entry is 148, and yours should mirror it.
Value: 10
